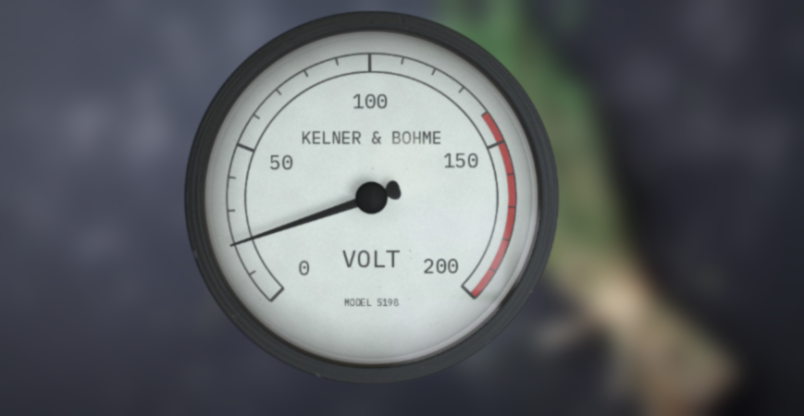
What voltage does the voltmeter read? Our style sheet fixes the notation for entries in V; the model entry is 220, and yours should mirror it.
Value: 20
